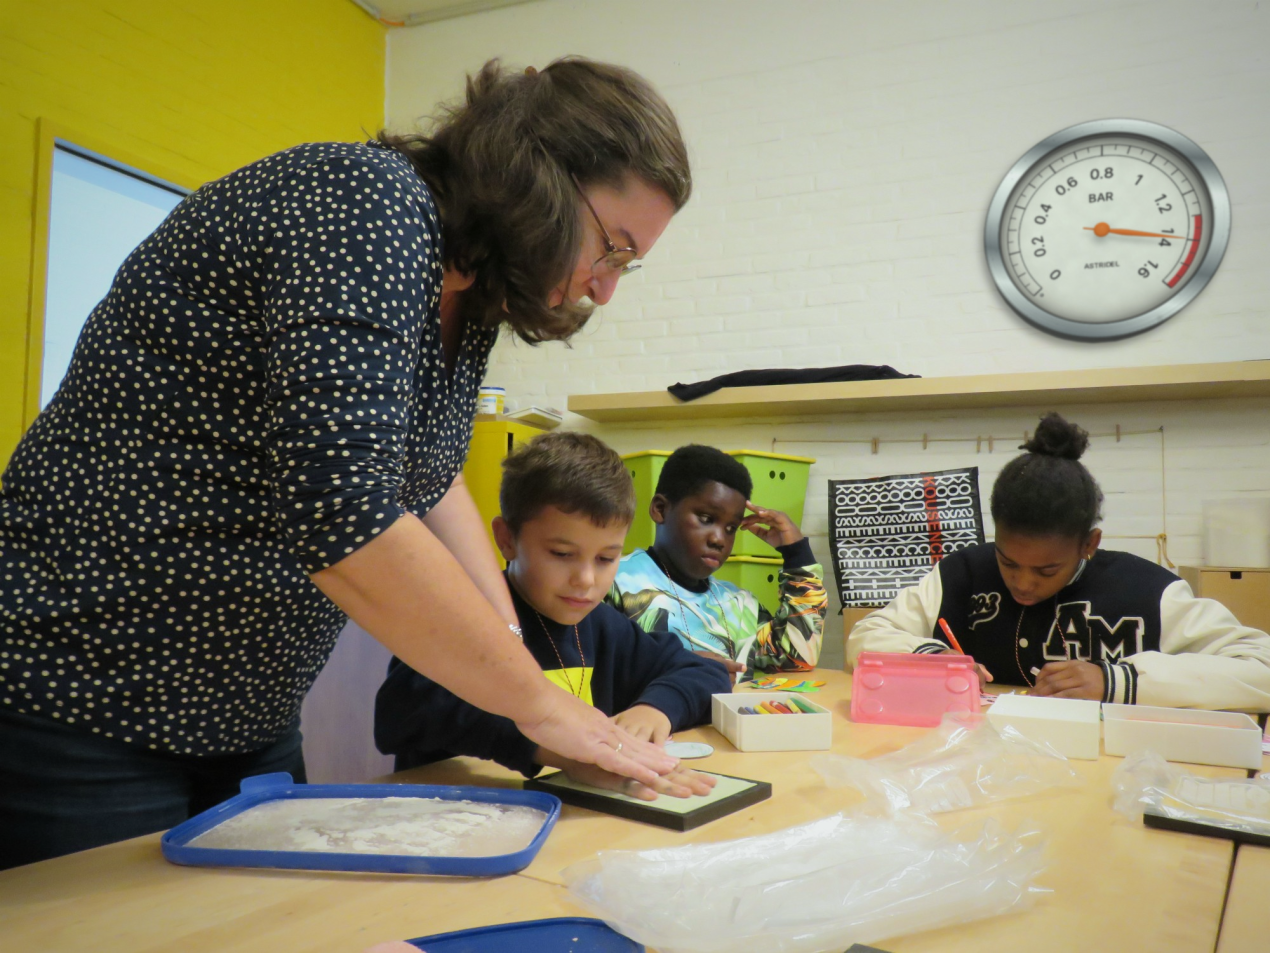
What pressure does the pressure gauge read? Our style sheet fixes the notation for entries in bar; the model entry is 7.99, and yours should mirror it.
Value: 1.4
